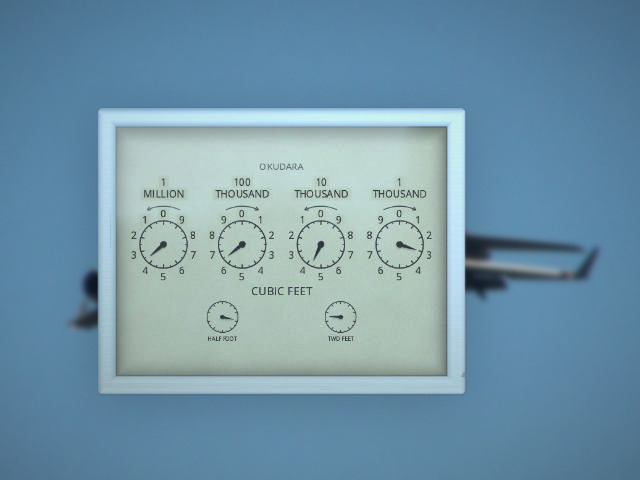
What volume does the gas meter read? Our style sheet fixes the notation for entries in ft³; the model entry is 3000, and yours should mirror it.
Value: 364300
